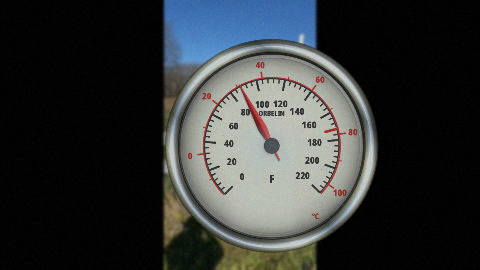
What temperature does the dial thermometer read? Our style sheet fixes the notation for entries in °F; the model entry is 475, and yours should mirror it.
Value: 88
